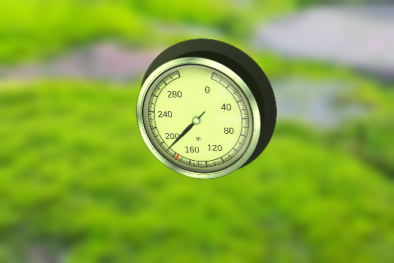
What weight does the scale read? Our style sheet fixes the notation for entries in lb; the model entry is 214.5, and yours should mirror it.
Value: 190
